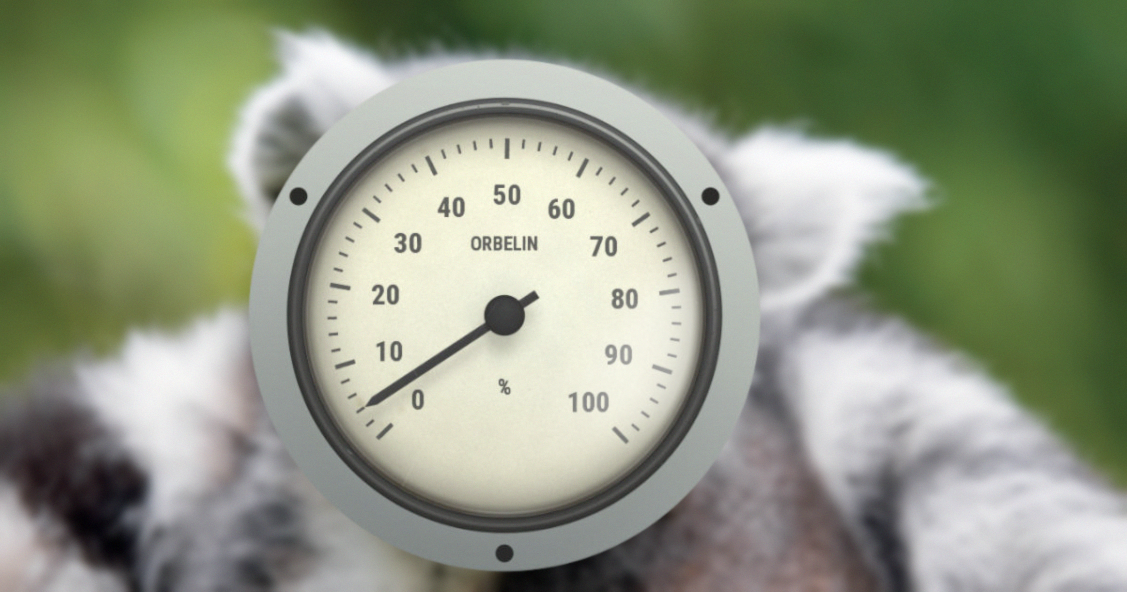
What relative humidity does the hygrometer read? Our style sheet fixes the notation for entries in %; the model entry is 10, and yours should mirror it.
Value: 4
